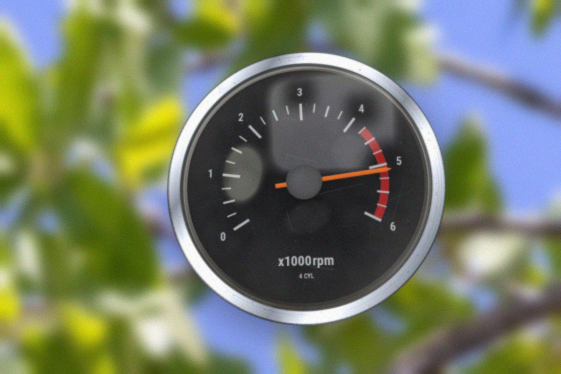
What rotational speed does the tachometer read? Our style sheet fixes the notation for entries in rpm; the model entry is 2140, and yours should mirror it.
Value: 5125
